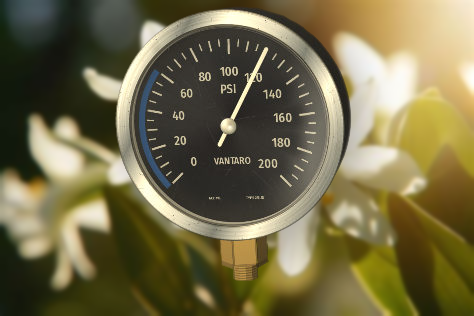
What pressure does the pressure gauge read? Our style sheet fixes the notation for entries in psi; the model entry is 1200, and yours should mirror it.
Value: 120
